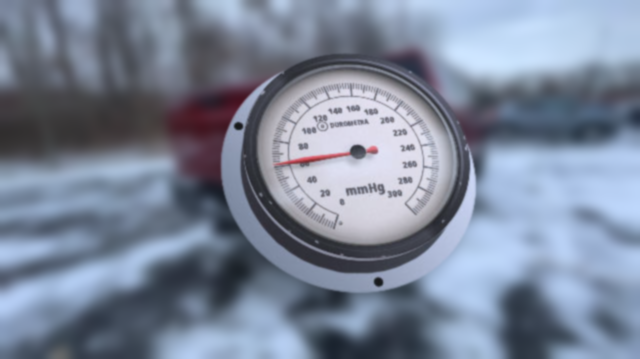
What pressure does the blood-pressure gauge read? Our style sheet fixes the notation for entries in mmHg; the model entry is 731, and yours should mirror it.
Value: 60
